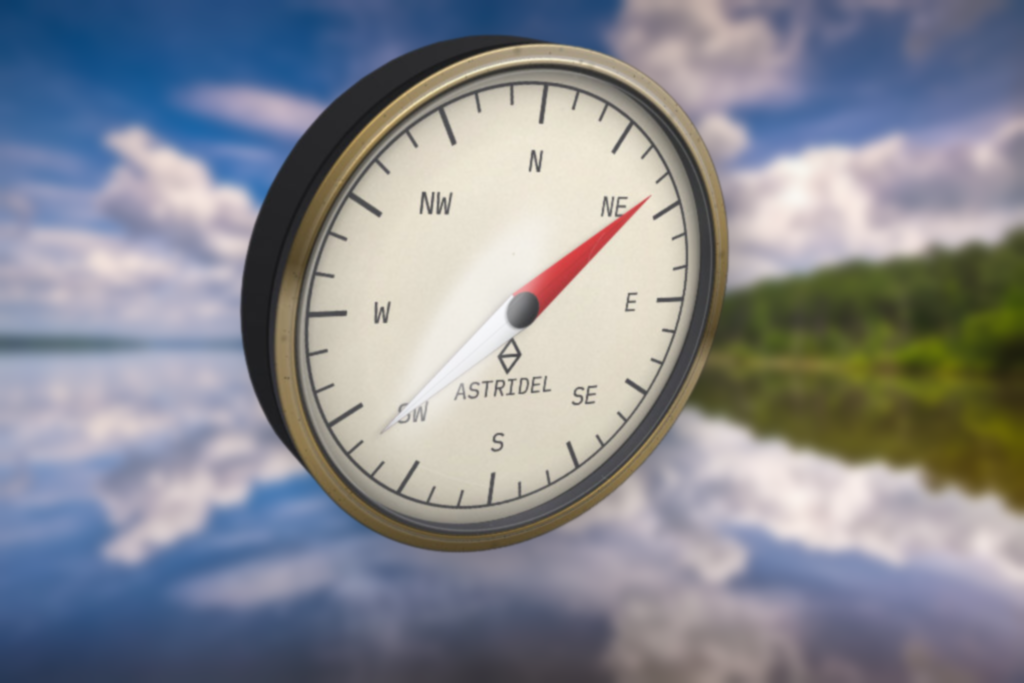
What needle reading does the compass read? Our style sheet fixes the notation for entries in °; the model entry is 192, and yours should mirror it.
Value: 50
